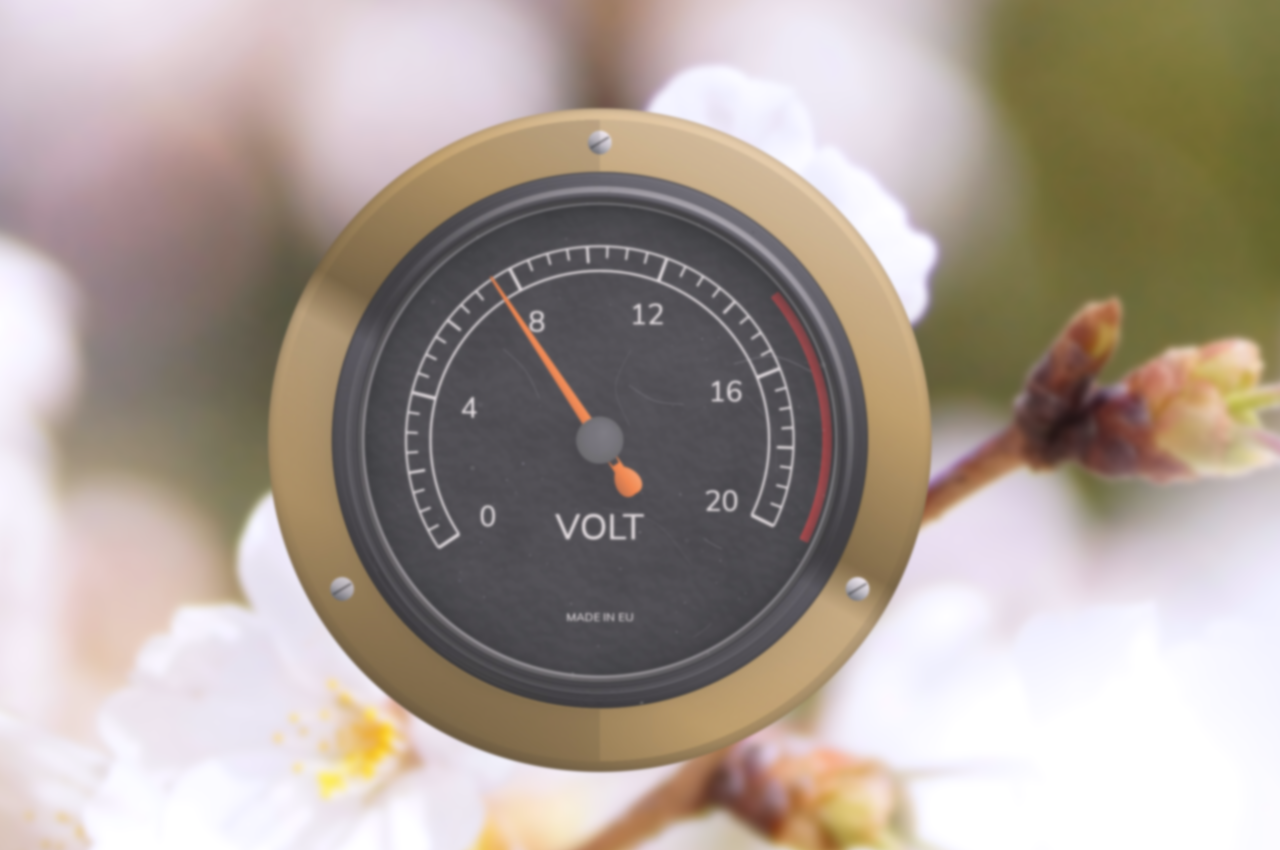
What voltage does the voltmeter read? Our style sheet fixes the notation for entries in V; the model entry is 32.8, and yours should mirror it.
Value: 7.5
